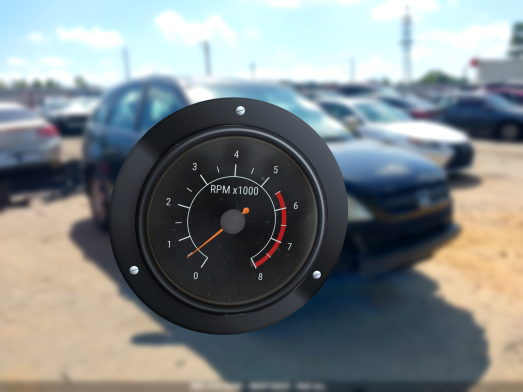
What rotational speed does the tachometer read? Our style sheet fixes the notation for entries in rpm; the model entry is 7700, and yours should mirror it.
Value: 500
